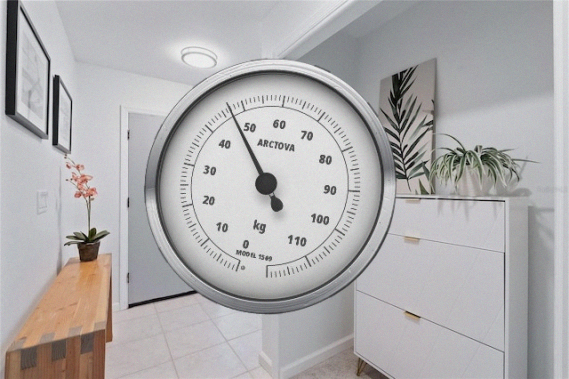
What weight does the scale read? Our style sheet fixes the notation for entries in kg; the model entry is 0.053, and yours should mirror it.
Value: 47
